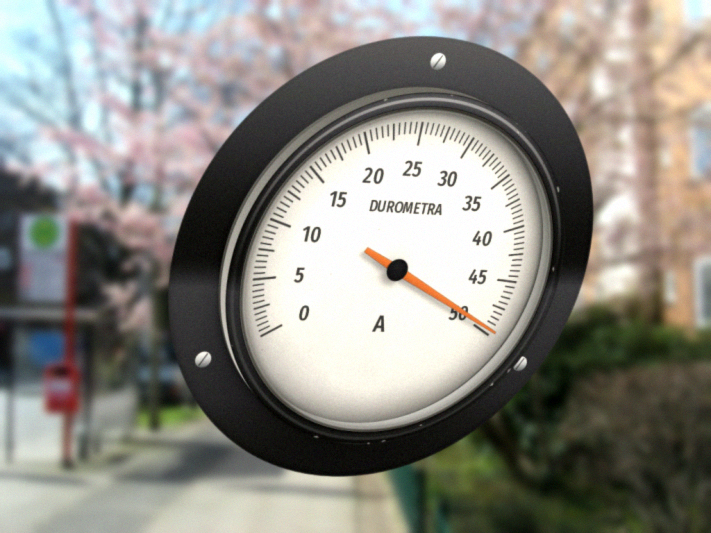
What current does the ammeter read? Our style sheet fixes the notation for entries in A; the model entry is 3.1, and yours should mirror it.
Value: 49.5
